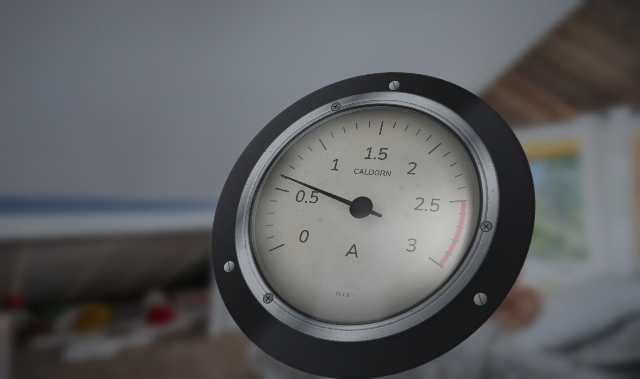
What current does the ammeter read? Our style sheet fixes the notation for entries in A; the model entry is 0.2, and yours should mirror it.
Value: 0.6
